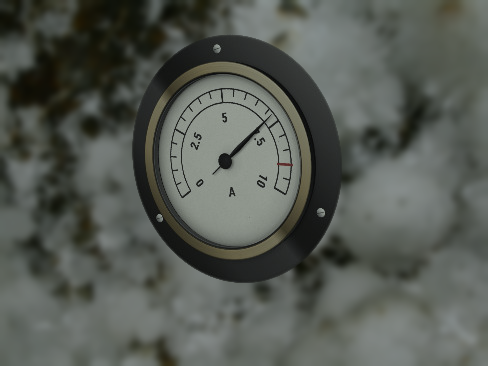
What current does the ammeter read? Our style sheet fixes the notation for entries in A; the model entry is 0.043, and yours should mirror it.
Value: 7.25
